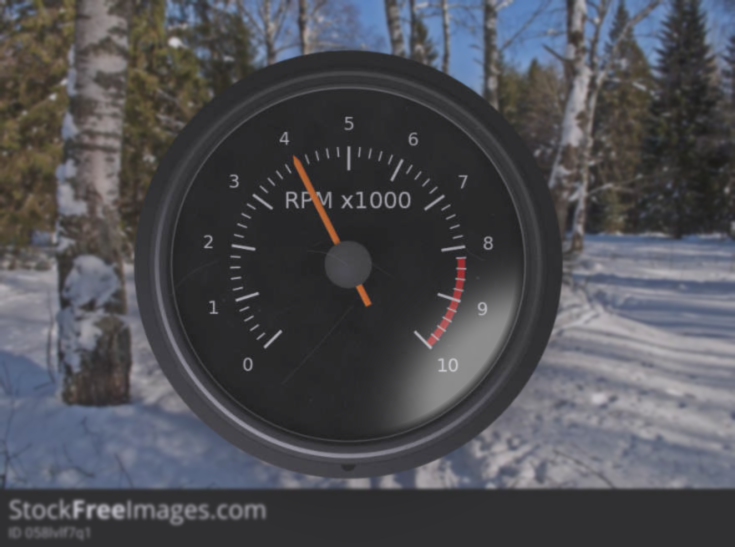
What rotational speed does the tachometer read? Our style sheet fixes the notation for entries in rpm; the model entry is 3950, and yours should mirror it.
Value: 4000
